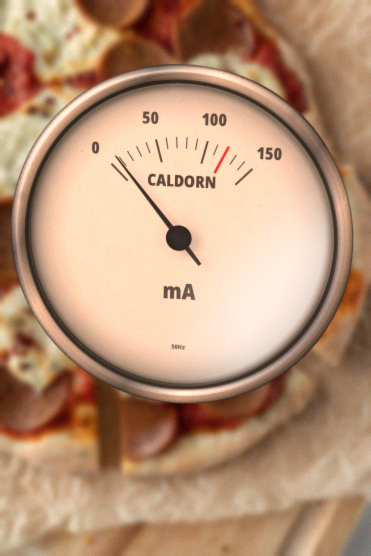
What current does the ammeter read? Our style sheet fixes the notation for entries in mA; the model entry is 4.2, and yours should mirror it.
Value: 10
